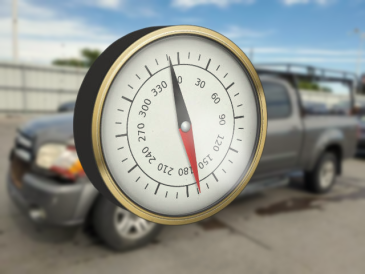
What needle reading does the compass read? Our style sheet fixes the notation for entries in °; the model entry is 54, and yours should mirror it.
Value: 170
